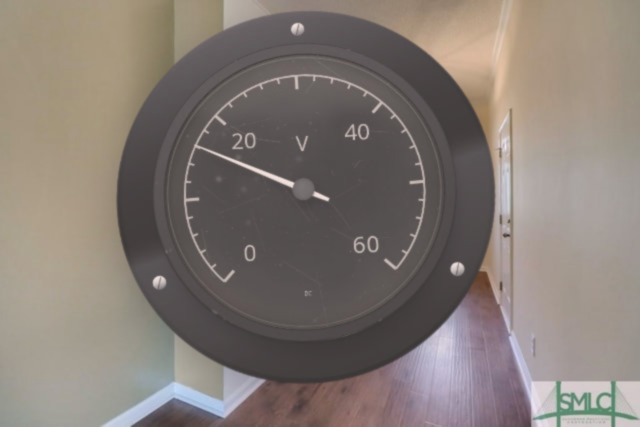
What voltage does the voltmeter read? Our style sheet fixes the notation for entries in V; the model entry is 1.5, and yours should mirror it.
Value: 16
